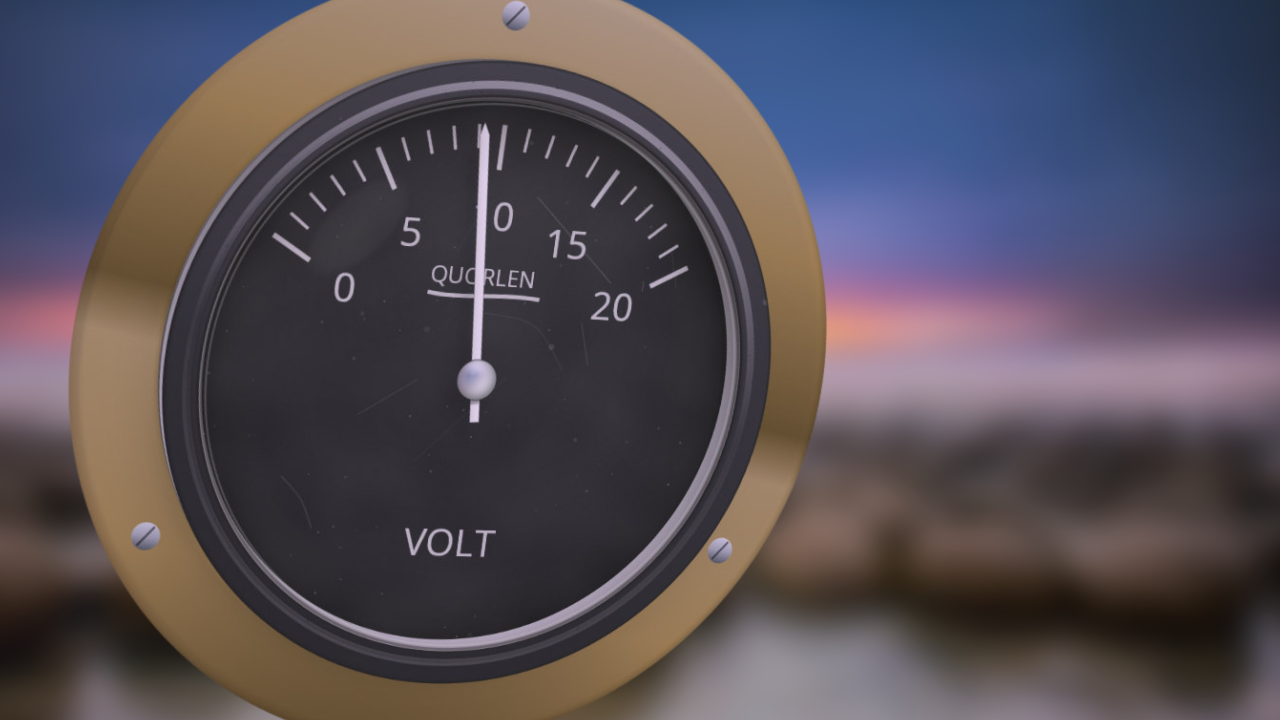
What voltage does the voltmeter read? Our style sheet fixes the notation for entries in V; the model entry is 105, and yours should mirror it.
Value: 9
